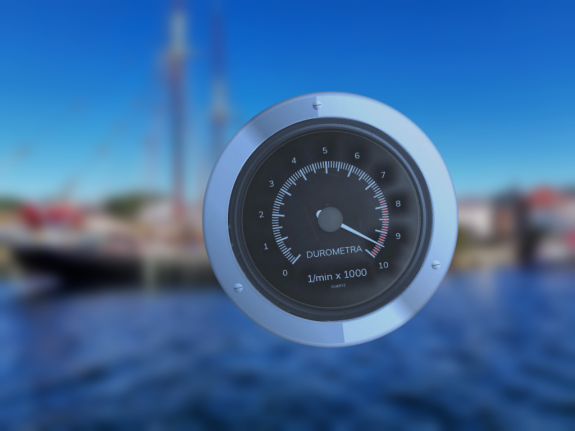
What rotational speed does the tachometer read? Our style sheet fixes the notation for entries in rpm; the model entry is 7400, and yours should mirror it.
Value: 9500
